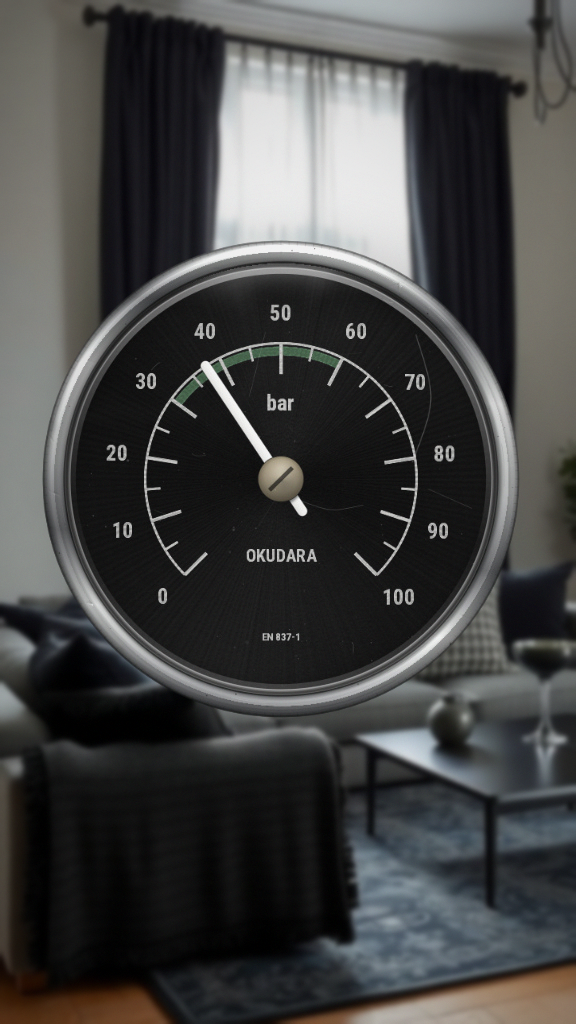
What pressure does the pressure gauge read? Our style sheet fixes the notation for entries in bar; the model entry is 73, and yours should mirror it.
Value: 37.5
